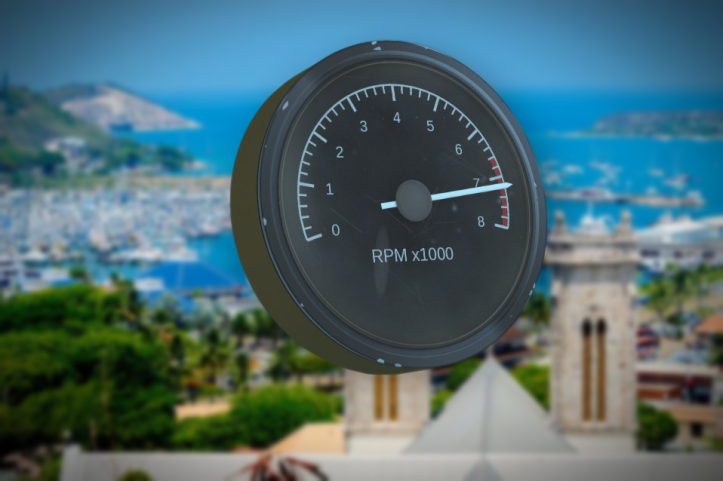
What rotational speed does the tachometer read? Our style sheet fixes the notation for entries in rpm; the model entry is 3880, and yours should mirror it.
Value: 7200
